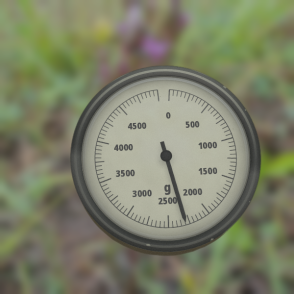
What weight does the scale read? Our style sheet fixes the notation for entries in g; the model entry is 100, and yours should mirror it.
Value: 2300
